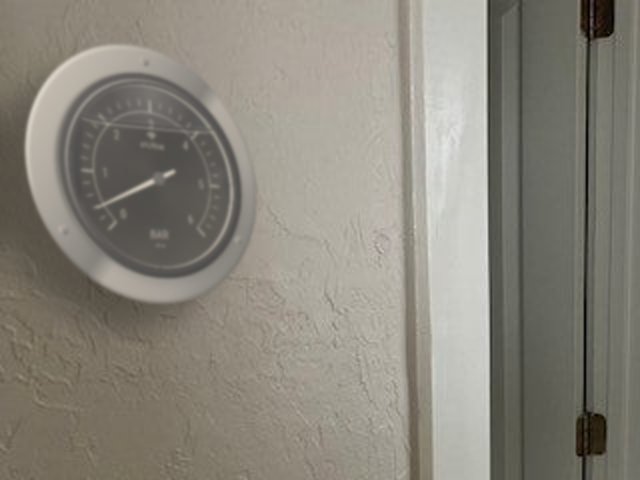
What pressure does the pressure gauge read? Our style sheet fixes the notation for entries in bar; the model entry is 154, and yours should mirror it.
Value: 0.4
